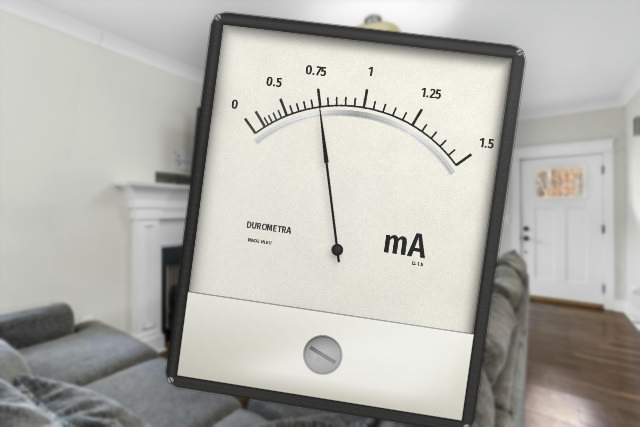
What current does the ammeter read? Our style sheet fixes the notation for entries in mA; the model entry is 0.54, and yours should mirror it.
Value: 0.75
